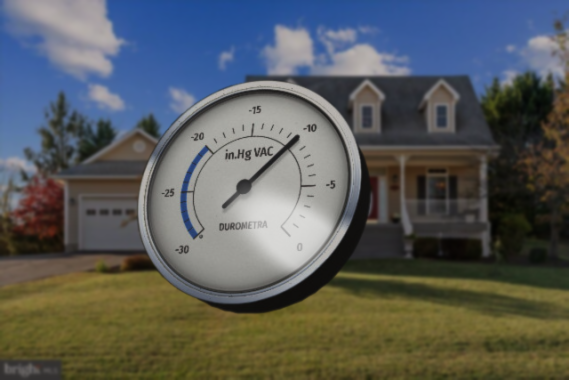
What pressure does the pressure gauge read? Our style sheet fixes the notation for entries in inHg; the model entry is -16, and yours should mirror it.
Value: -10
